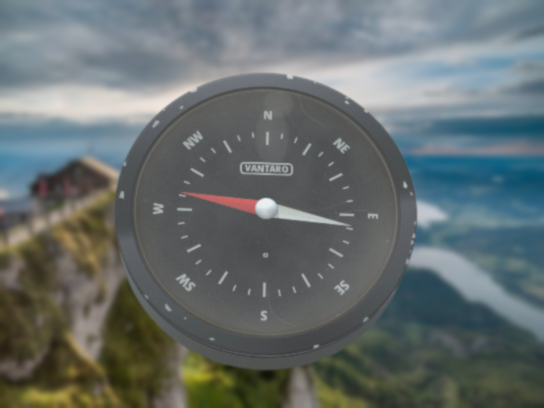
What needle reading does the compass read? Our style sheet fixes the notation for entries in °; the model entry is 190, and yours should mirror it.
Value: 280
